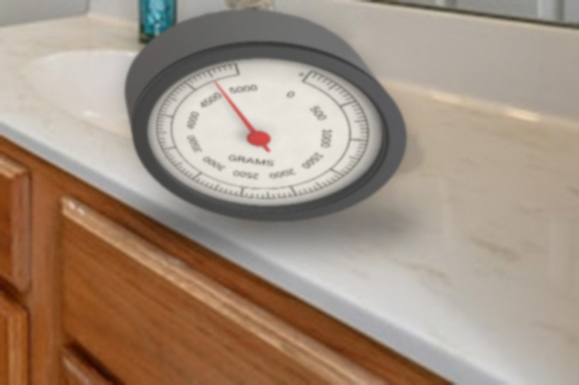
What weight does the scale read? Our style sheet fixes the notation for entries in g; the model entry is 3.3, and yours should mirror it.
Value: 4750
